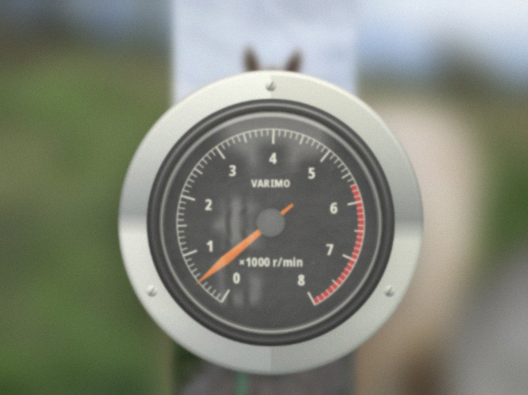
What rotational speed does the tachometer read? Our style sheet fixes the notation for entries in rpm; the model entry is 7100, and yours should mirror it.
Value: 500
